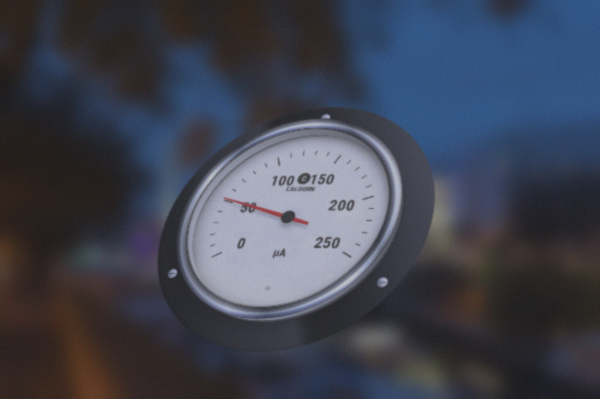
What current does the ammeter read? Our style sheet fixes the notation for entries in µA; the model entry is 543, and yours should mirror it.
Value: 50
